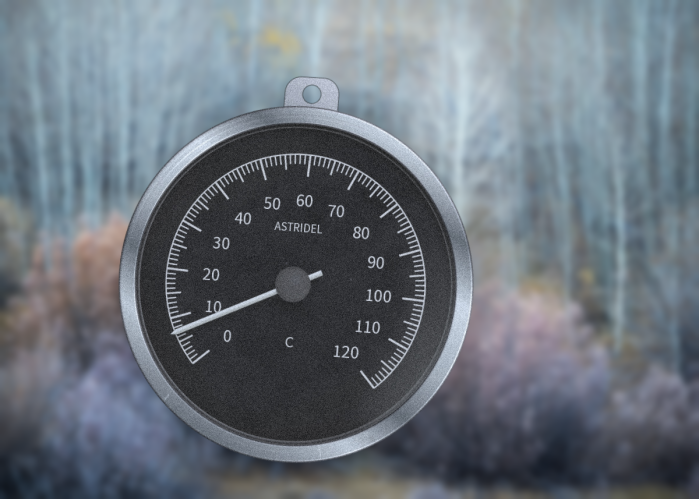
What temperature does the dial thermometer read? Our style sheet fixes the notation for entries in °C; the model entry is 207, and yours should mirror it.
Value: 7
